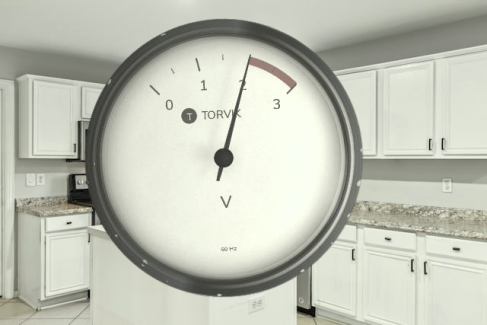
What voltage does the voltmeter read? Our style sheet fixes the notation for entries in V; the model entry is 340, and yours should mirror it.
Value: 2
